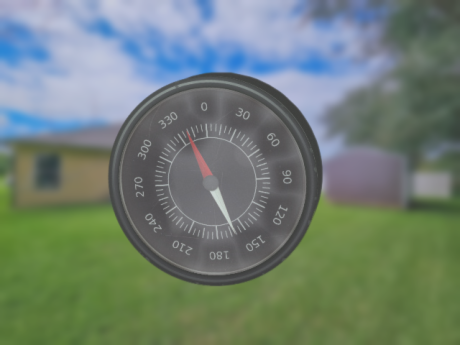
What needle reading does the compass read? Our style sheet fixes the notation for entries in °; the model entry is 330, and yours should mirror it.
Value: 340
